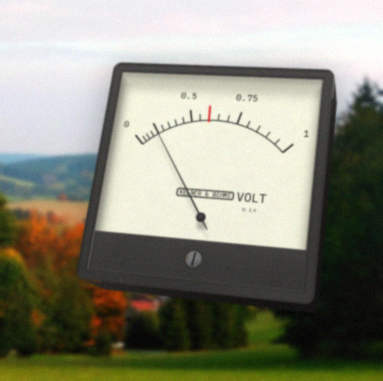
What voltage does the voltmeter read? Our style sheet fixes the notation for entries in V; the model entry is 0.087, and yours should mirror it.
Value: 0.25
